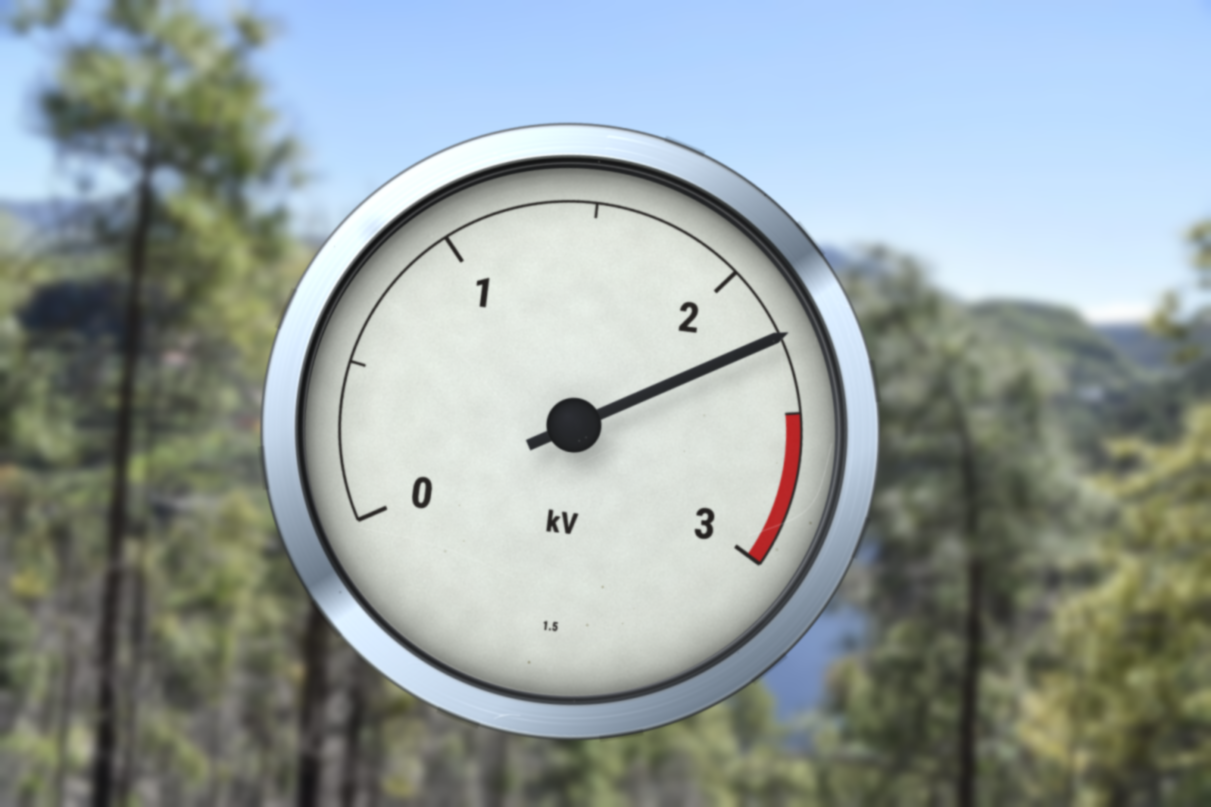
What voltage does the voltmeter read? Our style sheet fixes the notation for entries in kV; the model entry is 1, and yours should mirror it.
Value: 2.25
